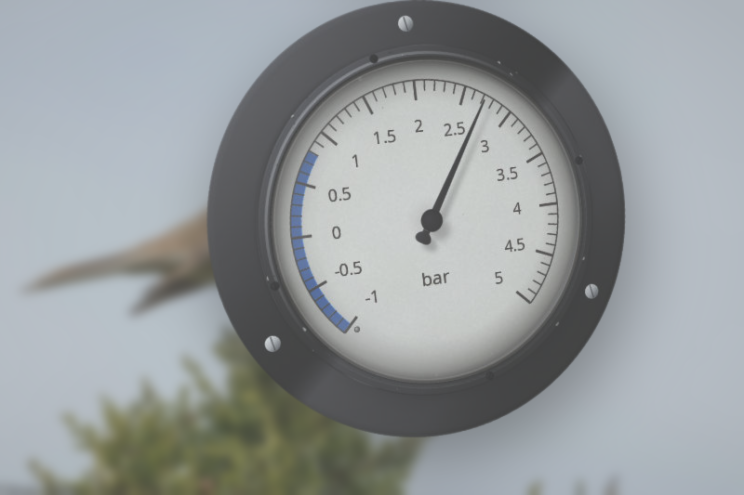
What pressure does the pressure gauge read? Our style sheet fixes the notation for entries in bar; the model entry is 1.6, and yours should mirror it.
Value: 2.7
